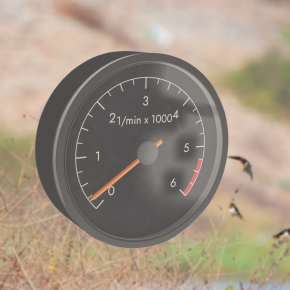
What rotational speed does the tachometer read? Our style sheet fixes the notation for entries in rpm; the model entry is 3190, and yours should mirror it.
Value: 250
